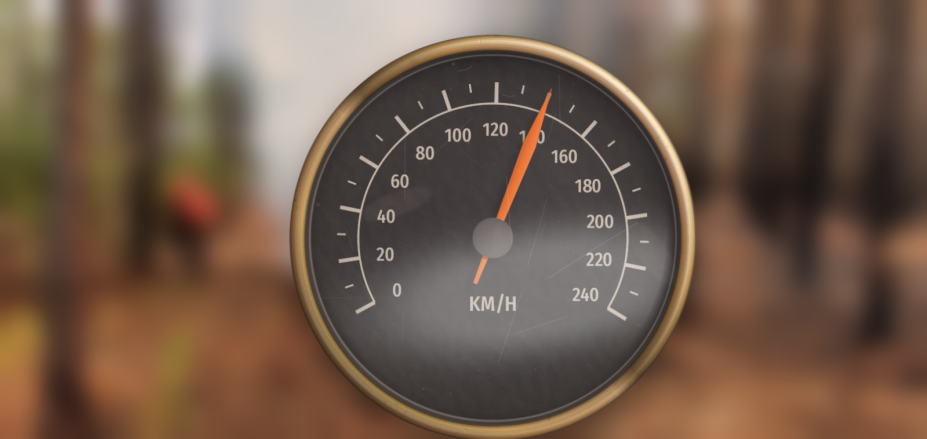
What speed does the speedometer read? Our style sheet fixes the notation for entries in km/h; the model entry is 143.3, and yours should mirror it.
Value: 140
